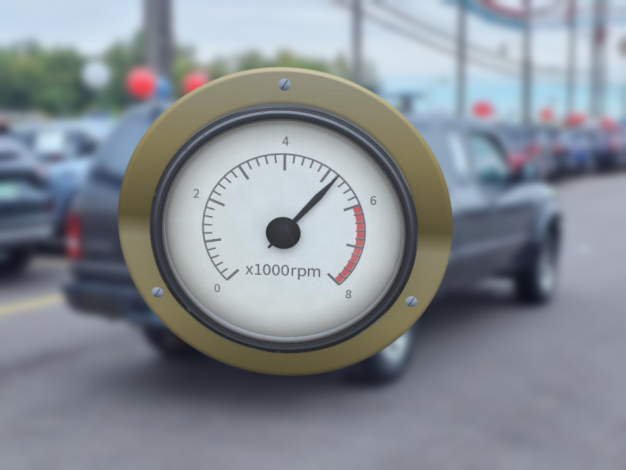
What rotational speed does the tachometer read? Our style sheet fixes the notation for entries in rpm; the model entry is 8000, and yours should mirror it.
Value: 5200
